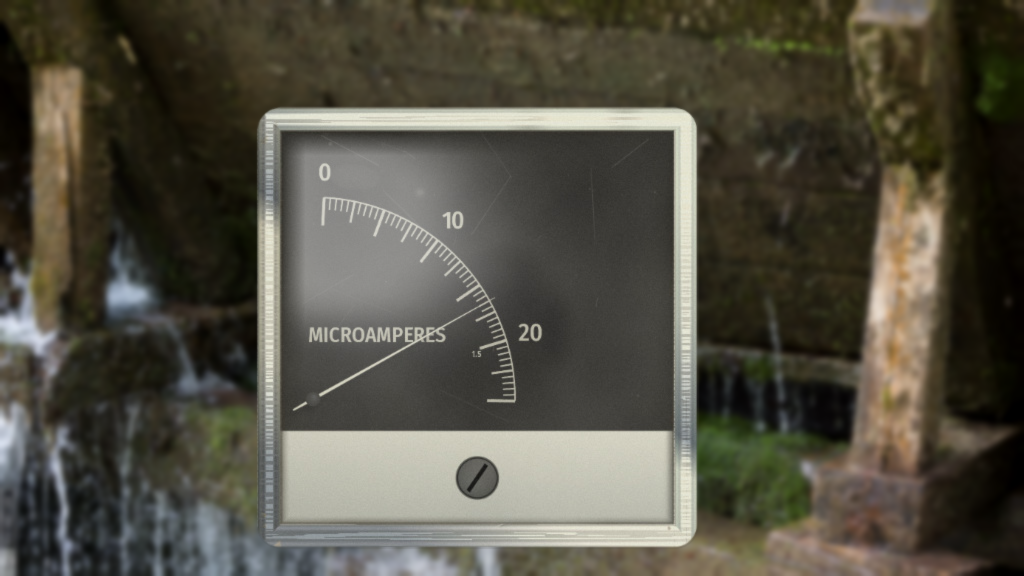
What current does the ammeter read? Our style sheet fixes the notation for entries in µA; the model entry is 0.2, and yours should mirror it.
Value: 16.5
